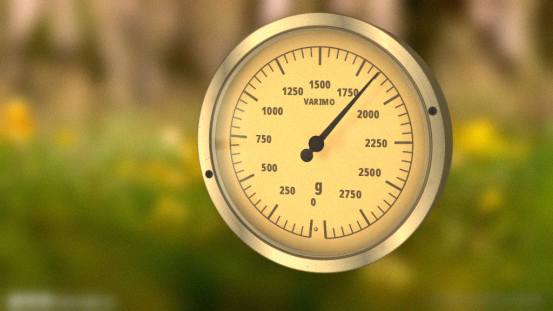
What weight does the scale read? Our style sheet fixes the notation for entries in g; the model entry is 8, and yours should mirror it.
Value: 1850
